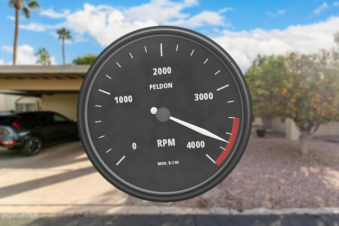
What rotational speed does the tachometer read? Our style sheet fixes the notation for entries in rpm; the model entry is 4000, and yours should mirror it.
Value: 3700
